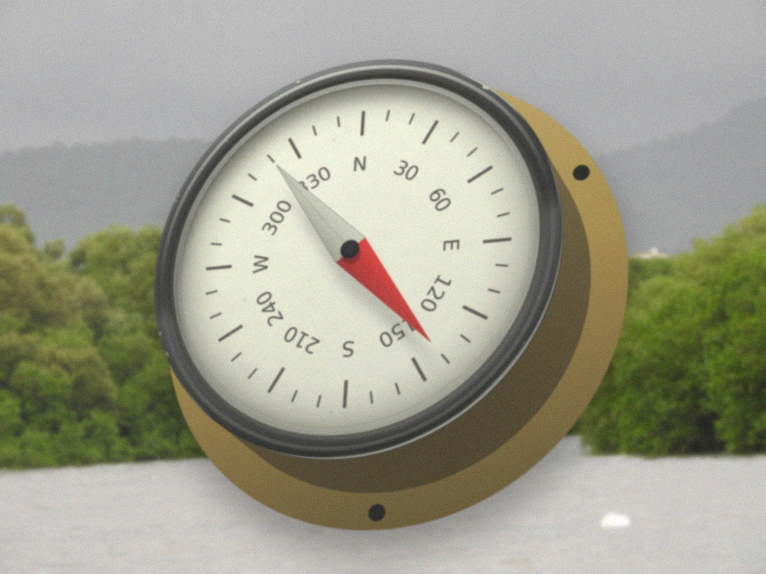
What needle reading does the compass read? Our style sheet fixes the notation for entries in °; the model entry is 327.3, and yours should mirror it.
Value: 140
